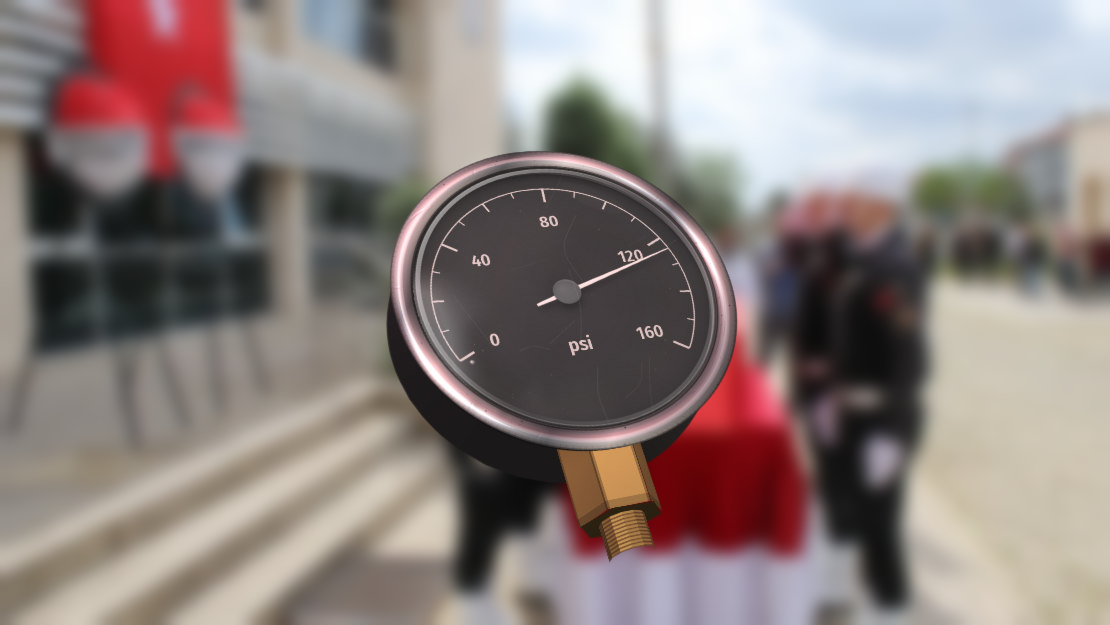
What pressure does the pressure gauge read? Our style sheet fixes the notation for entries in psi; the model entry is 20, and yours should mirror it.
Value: 125
